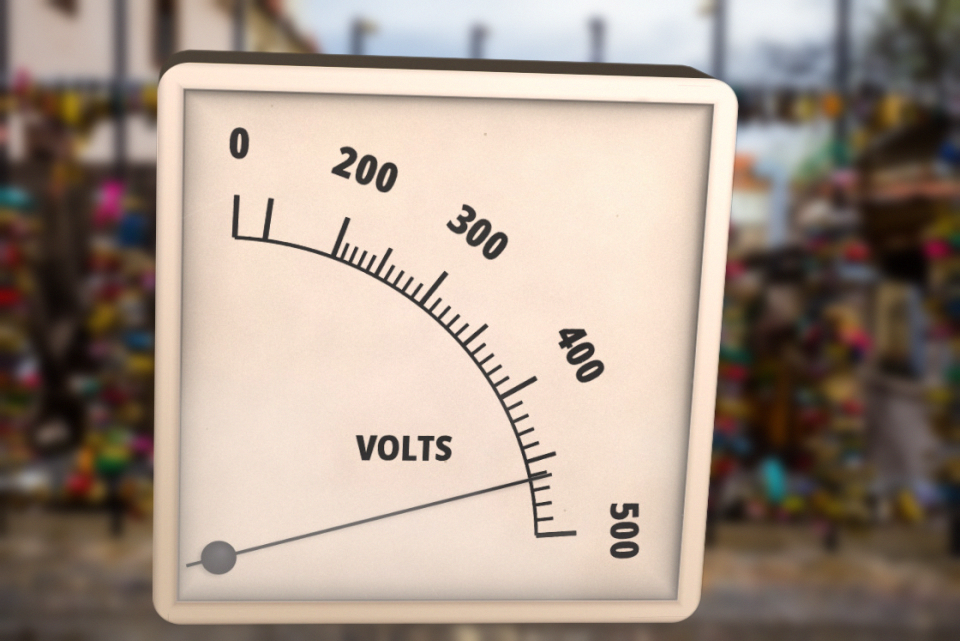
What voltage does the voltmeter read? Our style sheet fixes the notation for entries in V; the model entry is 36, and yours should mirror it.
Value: 460
